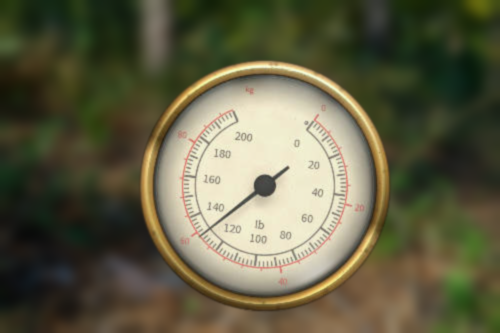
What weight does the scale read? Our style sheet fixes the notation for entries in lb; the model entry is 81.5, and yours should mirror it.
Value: 130
